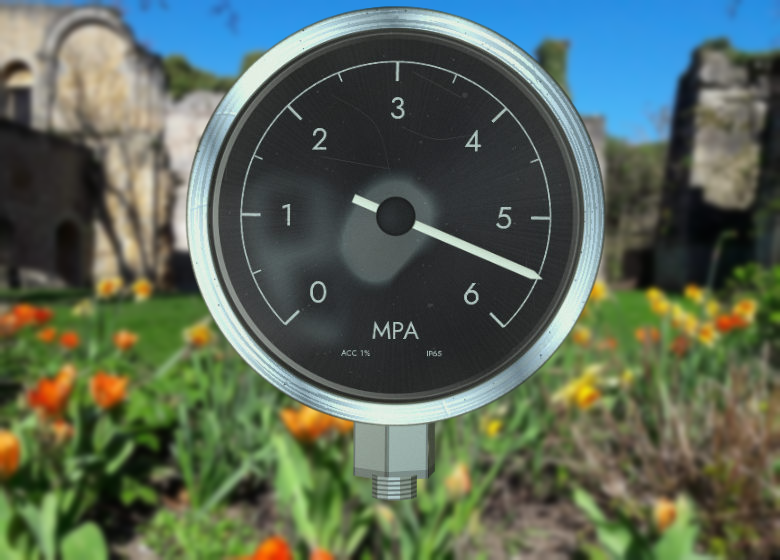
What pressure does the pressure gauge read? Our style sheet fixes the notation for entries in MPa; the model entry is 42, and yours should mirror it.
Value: 5.5
